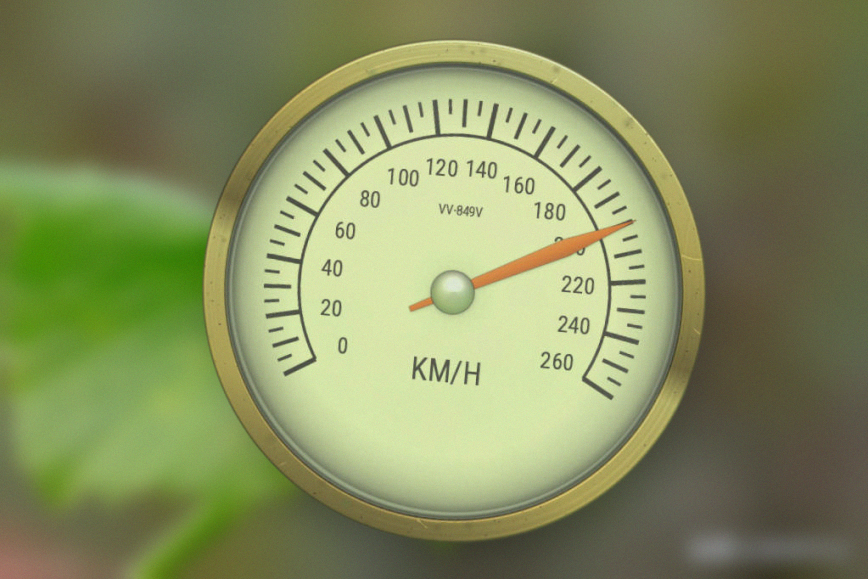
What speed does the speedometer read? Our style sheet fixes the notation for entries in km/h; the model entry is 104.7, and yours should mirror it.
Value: 200
